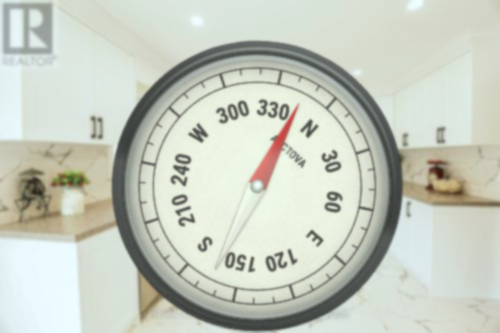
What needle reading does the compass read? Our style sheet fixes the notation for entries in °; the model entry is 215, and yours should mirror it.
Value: 345
